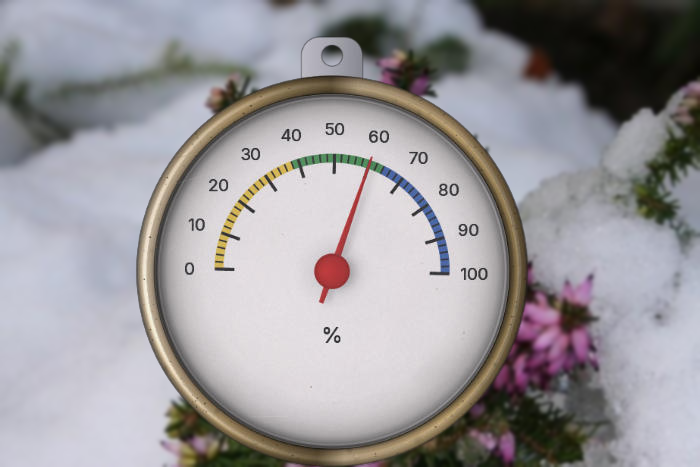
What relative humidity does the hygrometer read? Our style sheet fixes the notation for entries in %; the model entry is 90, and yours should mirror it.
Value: 60
